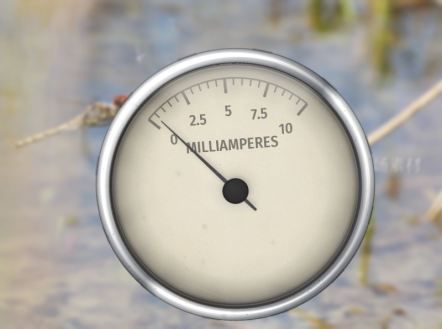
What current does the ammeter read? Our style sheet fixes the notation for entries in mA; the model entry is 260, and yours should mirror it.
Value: 0.5
